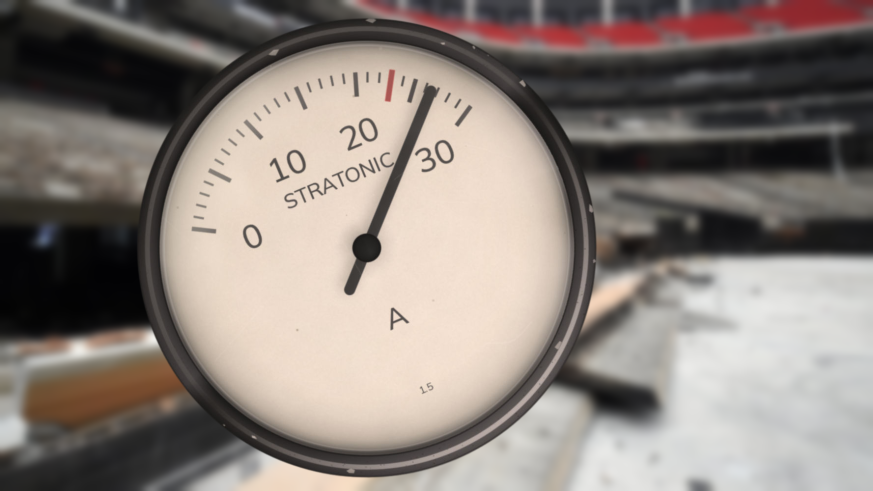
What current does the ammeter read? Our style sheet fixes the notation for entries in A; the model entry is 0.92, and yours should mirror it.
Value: 26.5
